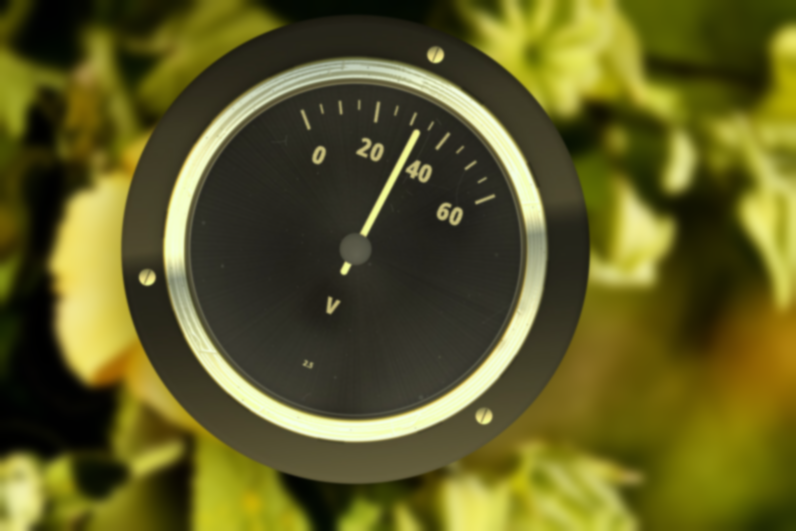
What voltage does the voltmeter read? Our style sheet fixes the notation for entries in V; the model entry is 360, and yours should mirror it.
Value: 32.5
